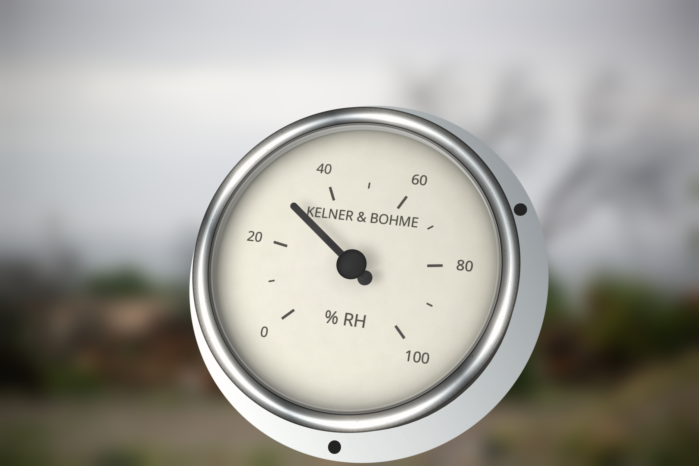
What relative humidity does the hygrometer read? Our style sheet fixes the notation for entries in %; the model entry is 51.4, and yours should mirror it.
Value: 30
